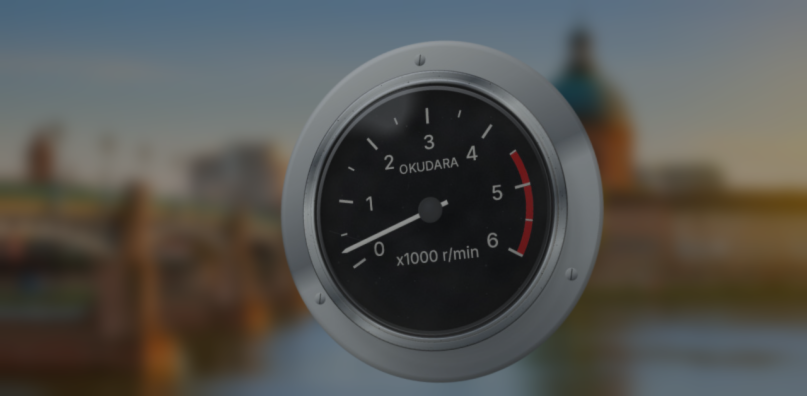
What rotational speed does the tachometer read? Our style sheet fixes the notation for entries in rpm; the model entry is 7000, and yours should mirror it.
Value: 250
